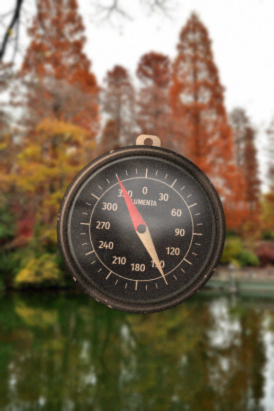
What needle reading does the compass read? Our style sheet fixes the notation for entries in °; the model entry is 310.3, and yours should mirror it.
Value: 330
